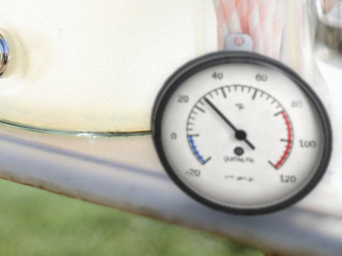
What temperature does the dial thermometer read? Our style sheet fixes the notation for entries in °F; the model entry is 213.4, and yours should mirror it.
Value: 28
